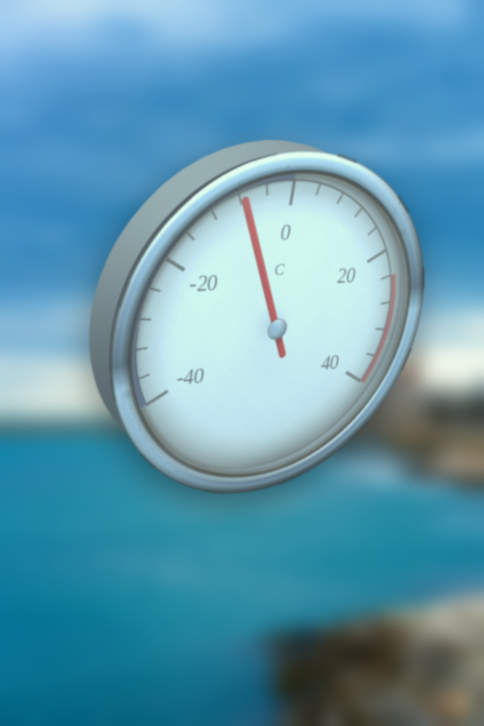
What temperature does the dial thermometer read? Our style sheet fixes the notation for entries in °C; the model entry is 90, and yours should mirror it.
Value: -8
